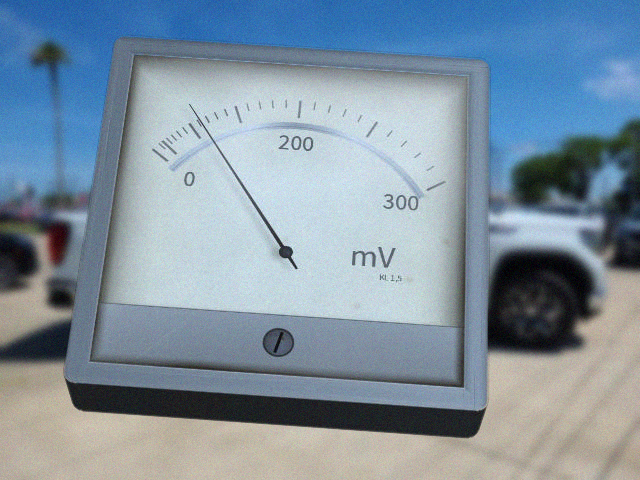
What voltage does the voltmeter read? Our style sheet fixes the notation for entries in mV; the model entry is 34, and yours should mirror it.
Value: 110
